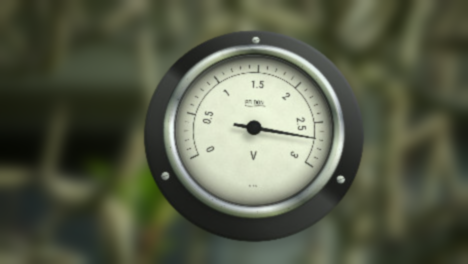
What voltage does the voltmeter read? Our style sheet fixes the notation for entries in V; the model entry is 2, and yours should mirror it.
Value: 2.7
